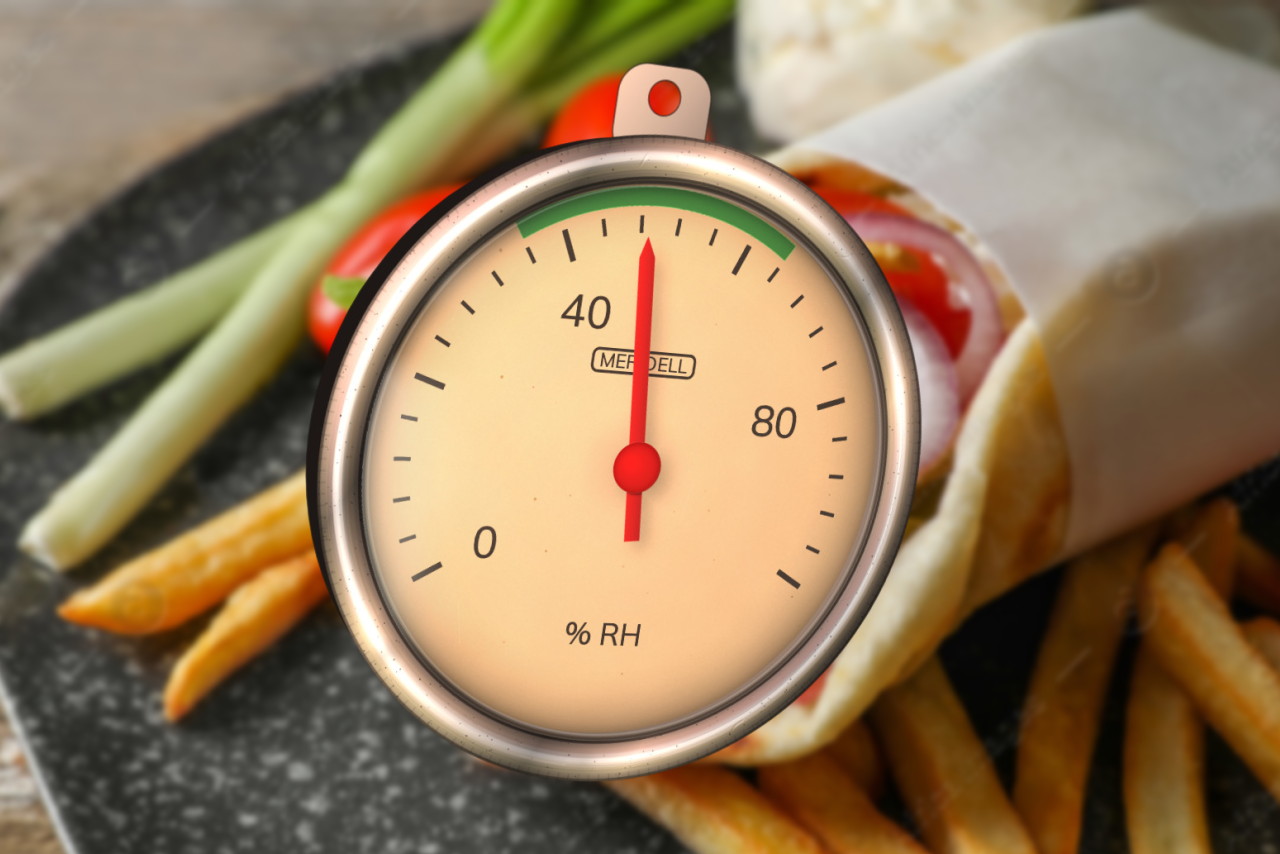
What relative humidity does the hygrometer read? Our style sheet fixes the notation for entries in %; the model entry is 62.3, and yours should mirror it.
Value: 48
